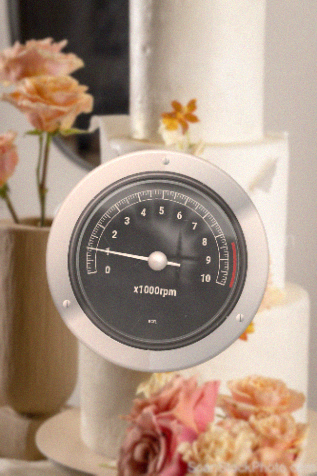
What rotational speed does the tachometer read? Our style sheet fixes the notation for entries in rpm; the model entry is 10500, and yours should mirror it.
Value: 1000
